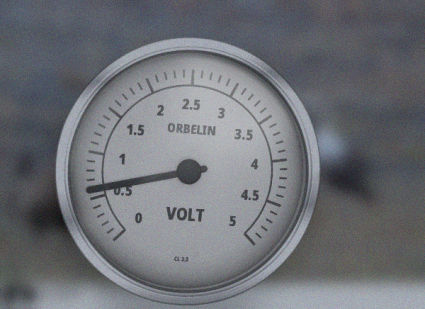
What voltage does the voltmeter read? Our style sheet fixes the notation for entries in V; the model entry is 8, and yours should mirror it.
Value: 0.6
